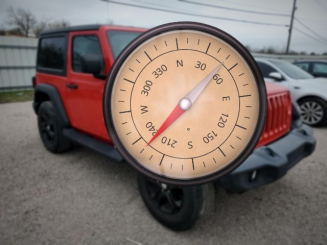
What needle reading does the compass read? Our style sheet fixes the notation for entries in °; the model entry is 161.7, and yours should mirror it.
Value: 230
